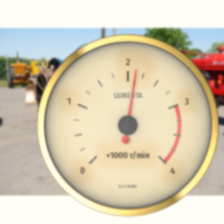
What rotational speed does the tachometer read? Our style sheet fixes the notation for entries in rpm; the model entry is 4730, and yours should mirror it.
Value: 2125
